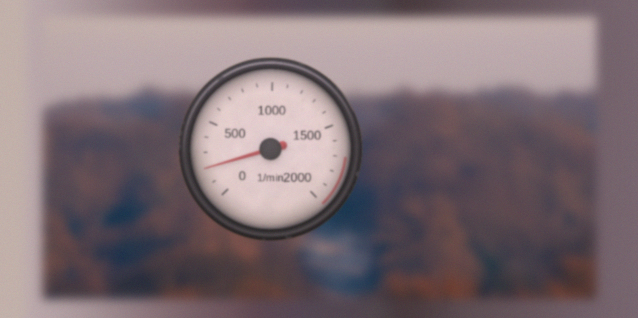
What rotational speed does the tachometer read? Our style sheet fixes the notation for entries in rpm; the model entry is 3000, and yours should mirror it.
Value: 200
